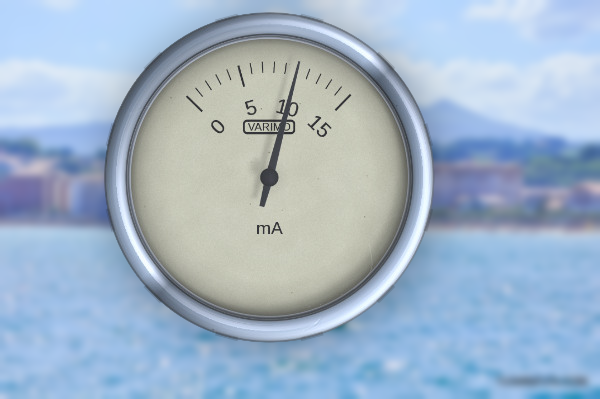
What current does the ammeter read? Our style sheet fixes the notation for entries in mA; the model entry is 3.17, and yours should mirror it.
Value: 10
